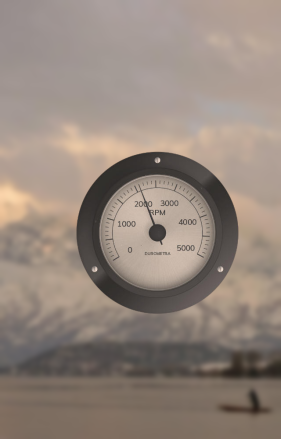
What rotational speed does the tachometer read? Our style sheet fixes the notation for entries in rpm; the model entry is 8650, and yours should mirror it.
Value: 2100
